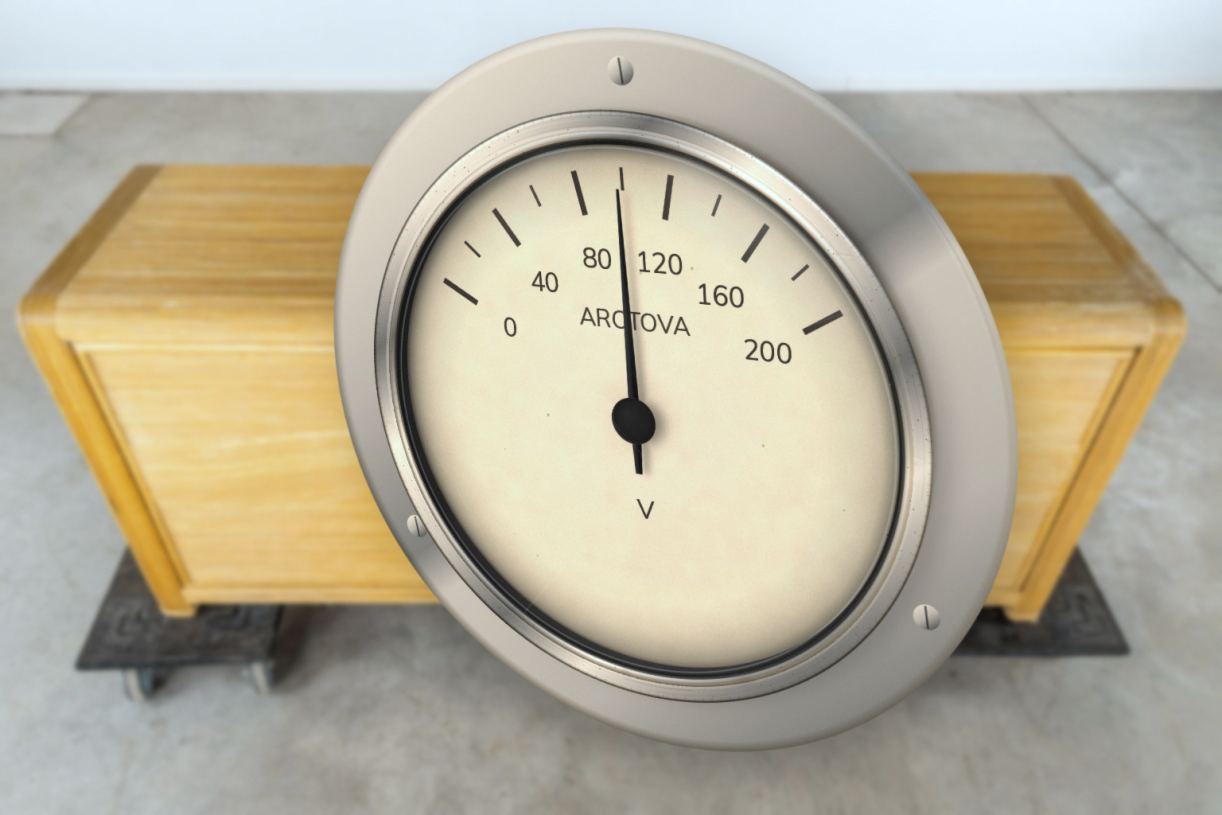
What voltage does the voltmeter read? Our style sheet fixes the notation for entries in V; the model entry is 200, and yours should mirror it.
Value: 100
